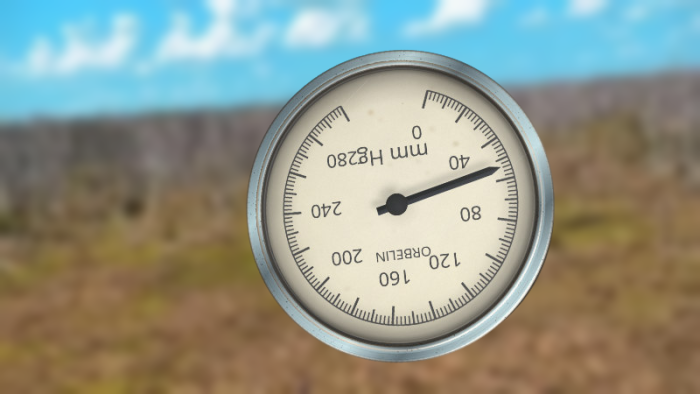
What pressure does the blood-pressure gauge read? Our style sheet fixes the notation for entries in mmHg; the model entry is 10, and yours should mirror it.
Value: 54
